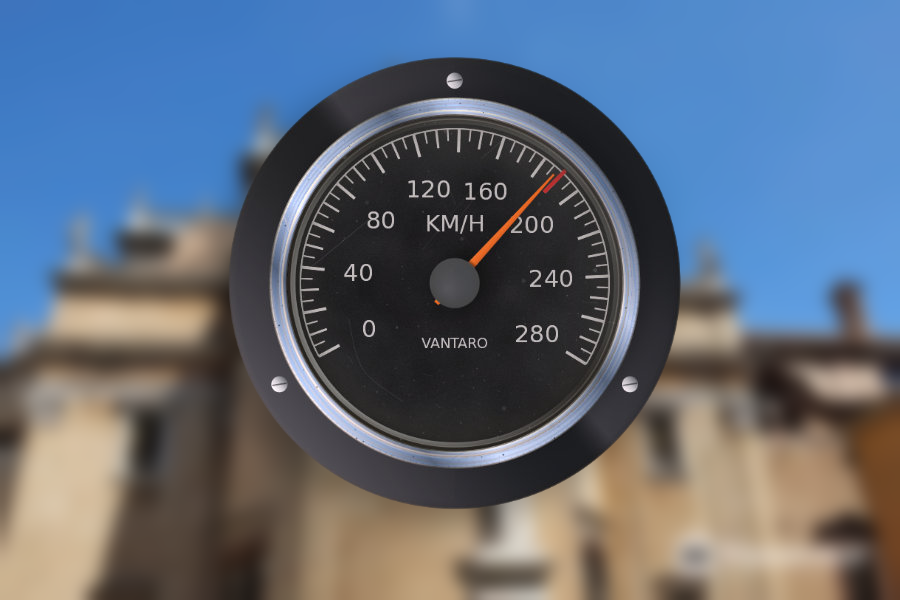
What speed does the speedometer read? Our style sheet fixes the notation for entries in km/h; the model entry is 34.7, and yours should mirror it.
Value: 187.5
